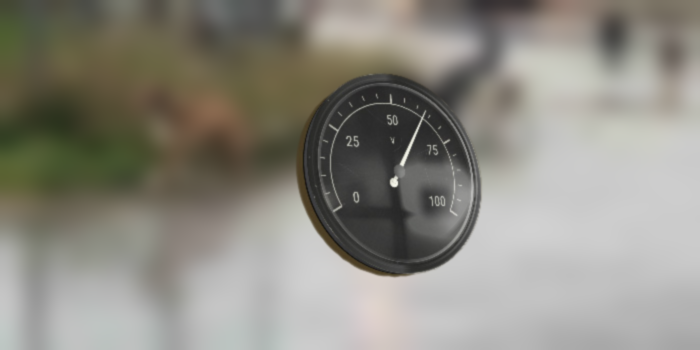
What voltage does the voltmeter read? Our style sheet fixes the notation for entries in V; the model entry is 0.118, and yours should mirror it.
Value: 62.5
